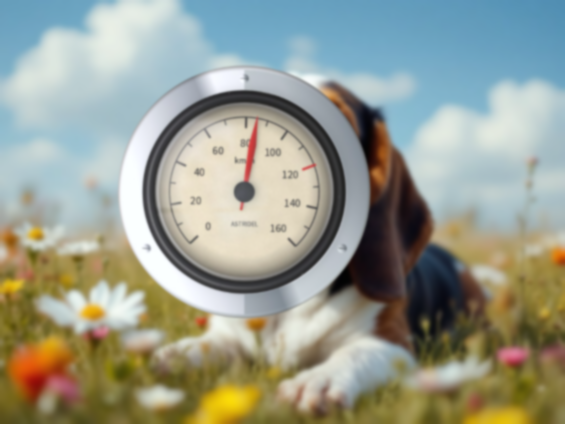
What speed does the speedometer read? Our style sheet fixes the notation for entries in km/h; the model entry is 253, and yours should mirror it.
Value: 85
